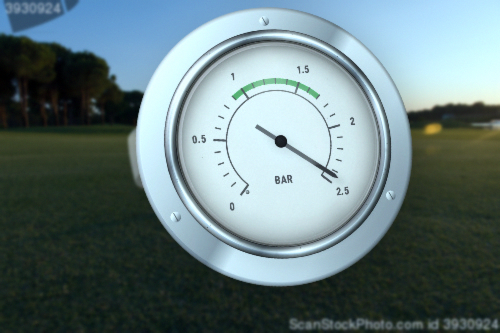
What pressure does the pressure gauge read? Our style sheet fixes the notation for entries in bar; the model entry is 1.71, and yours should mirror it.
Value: 2.45
